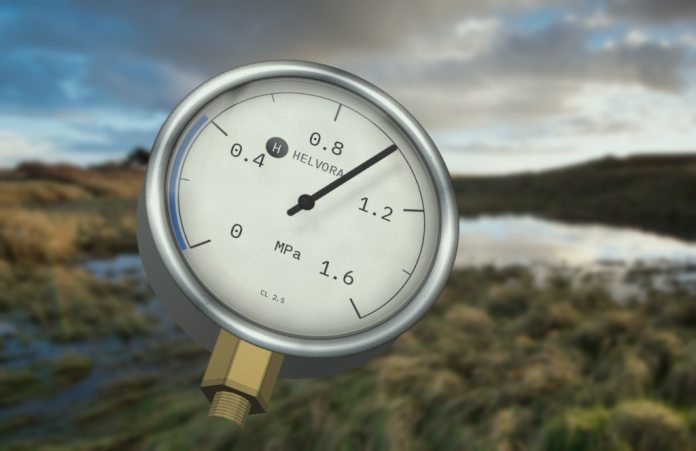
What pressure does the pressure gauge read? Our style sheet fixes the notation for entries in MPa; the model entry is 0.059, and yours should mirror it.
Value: 1
